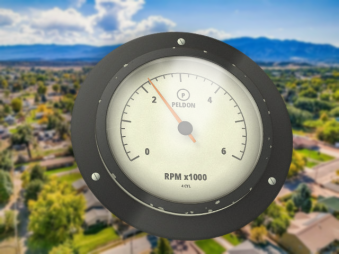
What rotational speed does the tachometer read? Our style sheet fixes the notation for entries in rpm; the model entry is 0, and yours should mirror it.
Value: 2200
